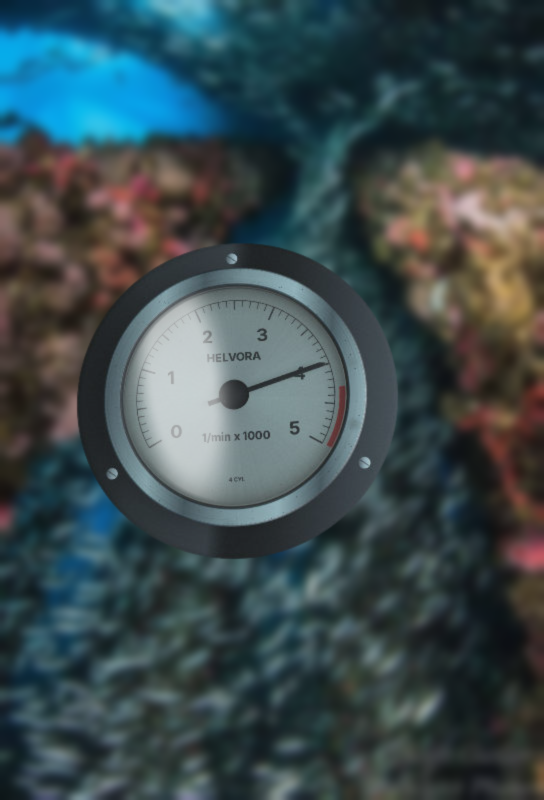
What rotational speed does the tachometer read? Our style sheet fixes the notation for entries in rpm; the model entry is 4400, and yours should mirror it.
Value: 4000
